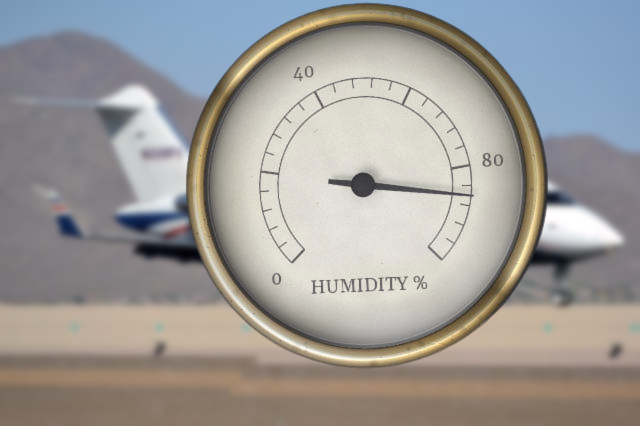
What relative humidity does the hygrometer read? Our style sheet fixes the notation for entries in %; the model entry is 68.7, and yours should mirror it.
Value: 86
